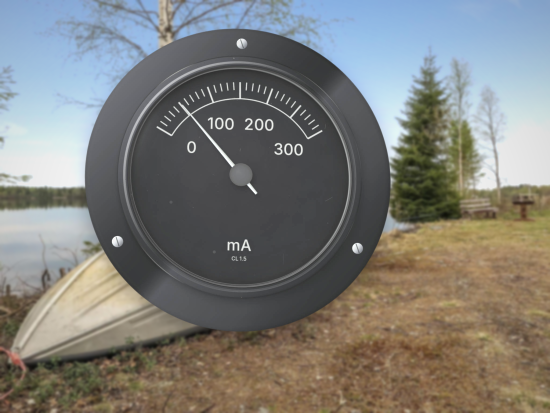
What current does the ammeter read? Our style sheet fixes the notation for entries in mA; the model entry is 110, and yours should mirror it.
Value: 50
